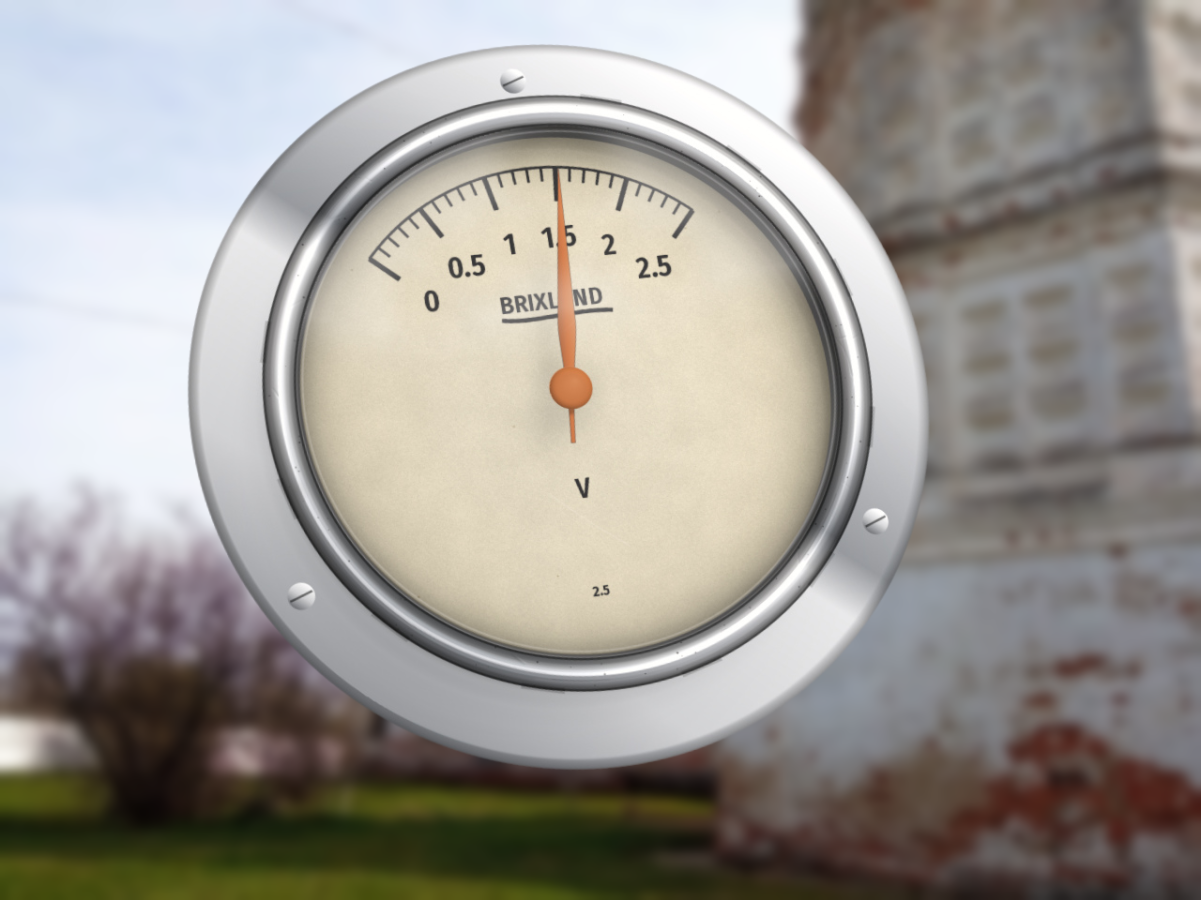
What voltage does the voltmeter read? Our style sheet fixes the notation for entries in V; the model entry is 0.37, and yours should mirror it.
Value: 1.5
